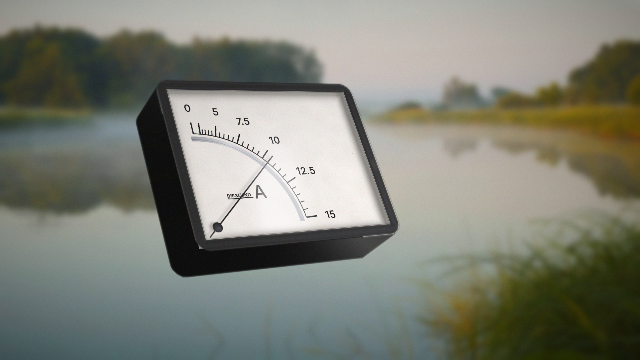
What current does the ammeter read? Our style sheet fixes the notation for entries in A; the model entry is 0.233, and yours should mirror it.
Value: 10.5
